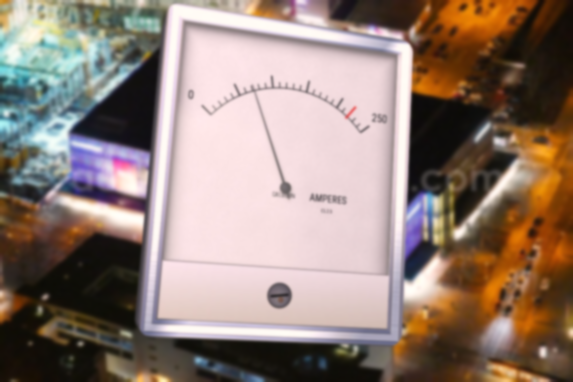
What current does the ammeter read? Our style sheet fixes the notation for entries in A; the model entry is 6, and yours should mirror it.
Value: 70
